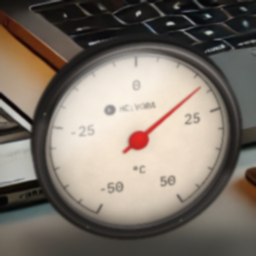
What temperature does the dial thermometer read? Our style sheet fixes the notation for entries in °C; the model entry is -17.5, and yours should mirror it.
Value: 17.5
